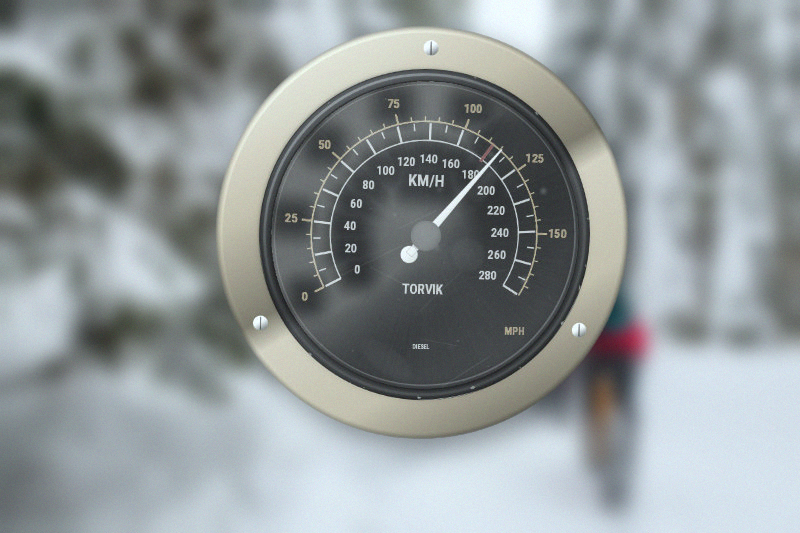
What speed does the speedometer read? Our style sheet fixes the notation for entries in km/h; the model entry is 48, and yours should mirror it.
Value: 185
